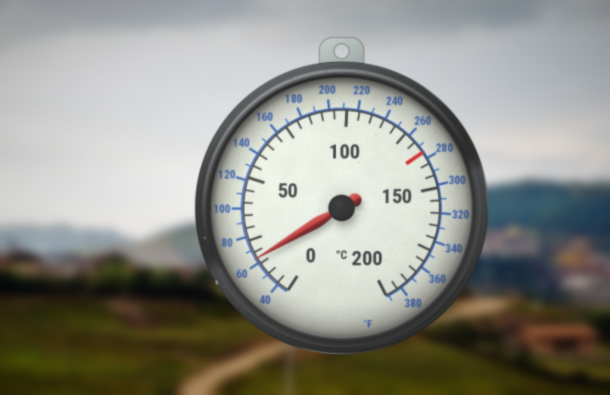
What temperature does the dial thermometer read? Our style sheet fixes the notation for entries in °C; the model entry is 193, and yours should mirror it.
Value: 17.5
